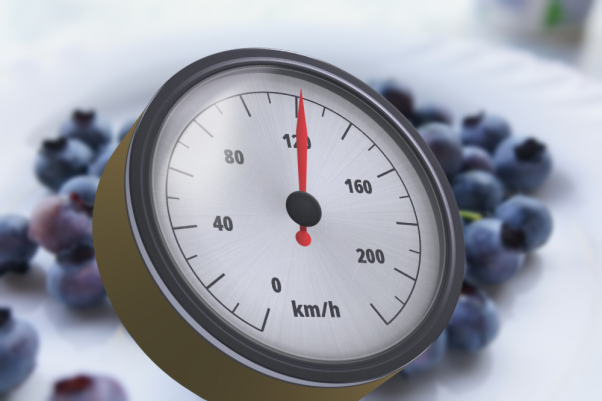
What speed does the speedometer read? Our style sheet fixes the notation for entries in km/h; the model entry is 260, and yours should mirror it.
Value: 120
